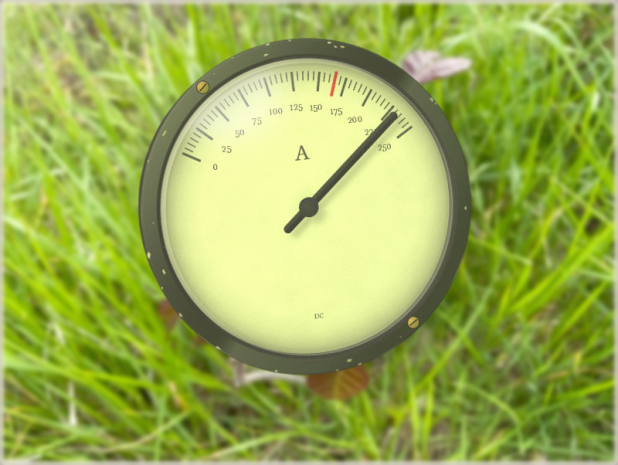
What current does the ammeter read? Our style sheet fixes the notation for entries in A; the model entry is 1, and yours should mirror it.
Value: 230
